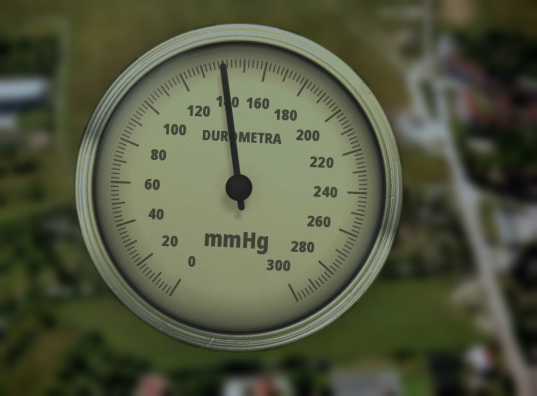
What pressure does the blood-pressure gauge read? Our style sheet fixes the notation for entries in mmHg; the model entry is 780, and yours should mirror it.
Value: 140
